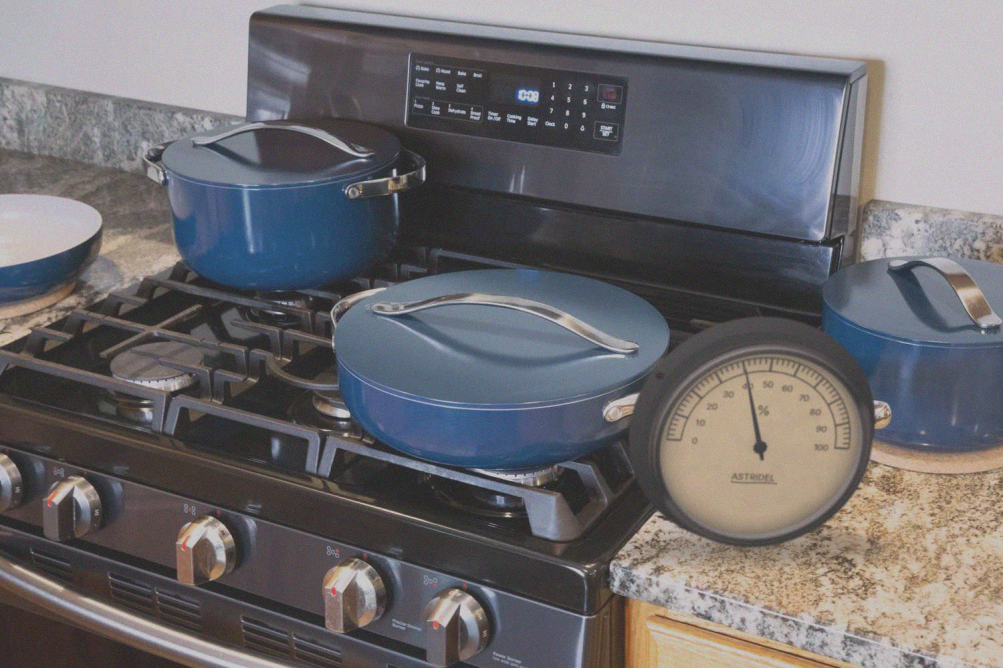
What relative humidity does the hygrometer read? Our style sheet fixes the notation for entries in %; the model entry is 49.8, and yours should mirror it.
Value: 40
